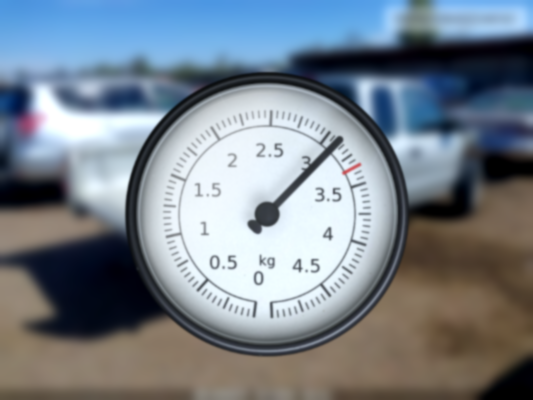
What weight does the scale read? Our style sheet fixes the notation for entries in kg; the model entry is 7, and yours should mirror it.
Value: 3.1
